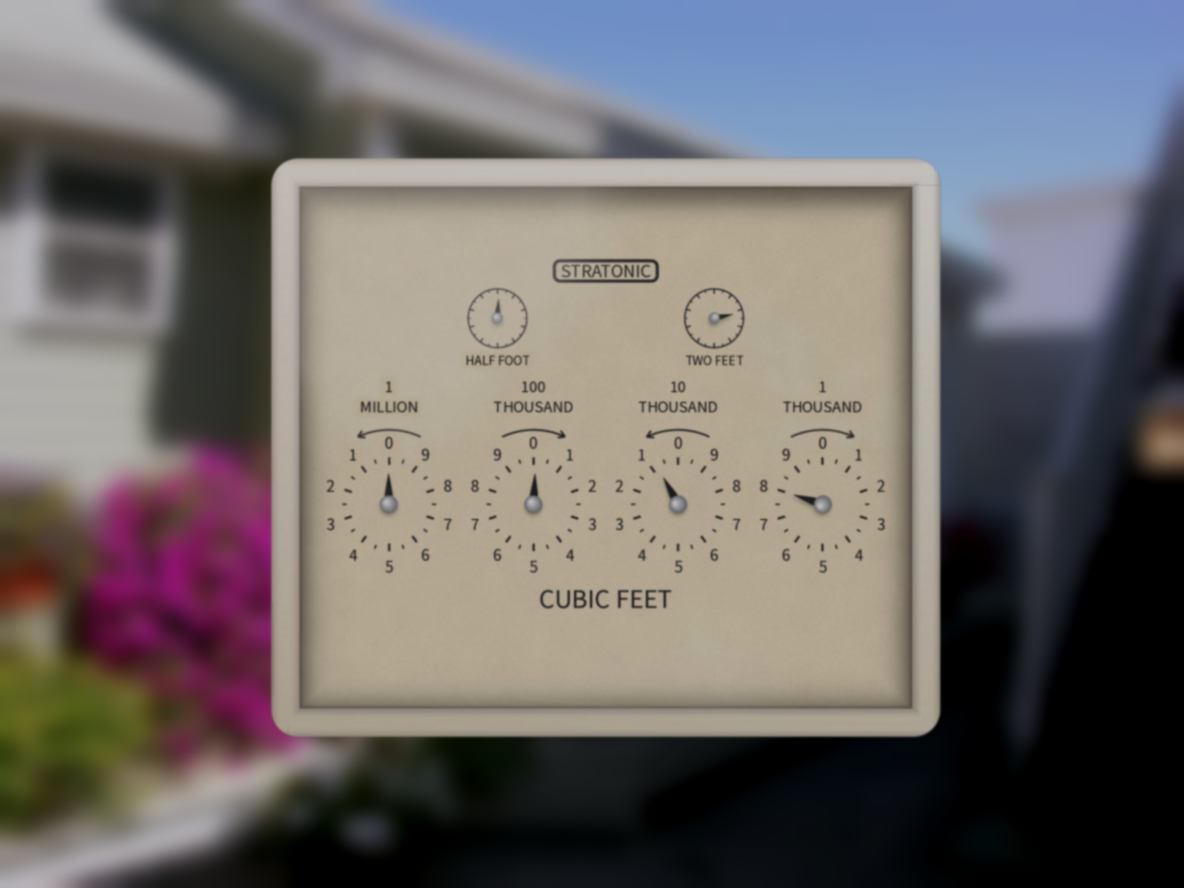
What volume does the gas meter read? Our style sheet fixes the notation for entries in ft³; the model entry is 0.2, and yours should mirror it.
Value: 800
